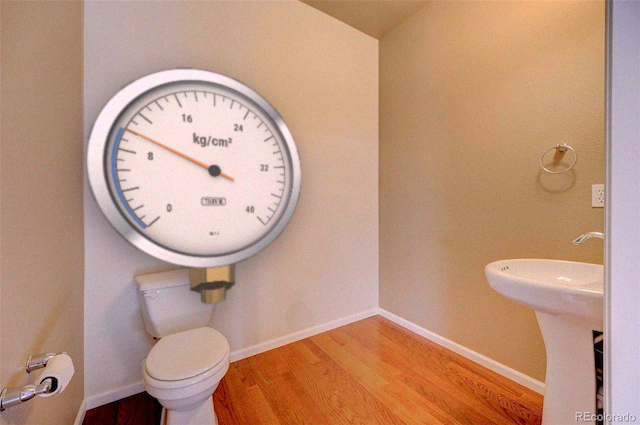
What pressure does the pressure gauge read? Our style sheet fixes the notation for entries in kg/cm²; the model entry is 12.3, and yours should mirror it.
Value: 10
